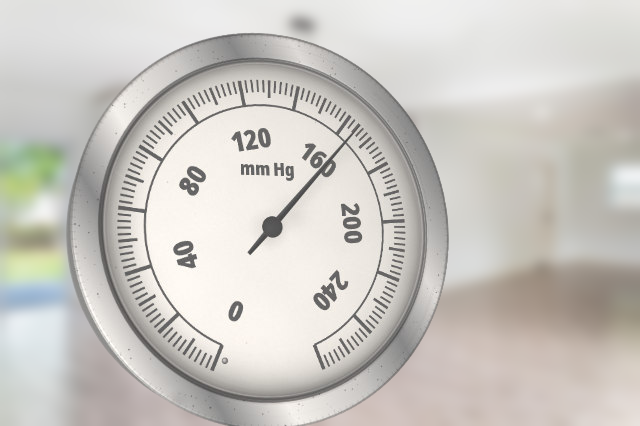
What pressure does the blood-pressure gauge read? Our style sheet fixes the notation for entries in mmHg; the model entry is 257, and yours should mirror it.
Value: 164
